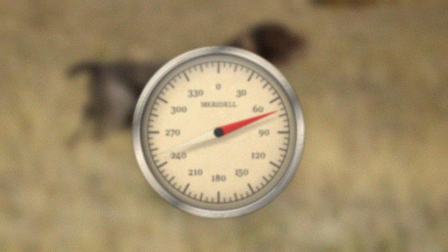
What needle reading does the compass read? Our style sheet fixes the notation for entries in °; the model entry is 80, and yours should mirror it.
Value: 70
